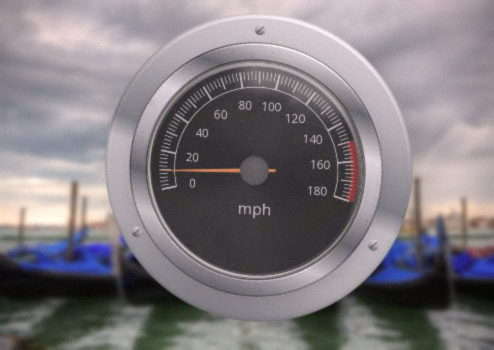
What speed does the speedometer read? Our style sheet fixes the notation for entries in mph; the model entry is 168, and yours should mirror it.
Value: 10
